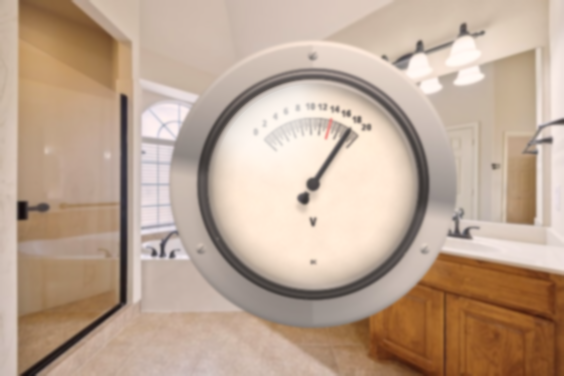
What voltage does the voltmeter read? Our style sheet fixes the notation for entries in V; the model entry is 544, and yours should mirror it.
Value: 18
